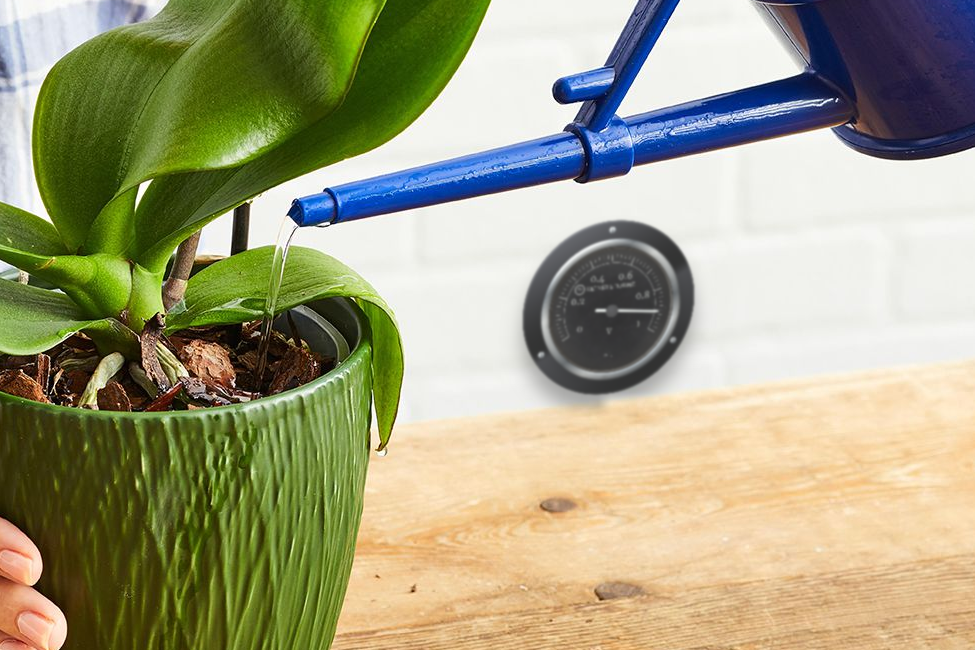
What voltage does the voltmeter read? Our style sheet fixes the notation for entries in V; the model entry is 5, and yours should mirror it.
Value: 0.9
